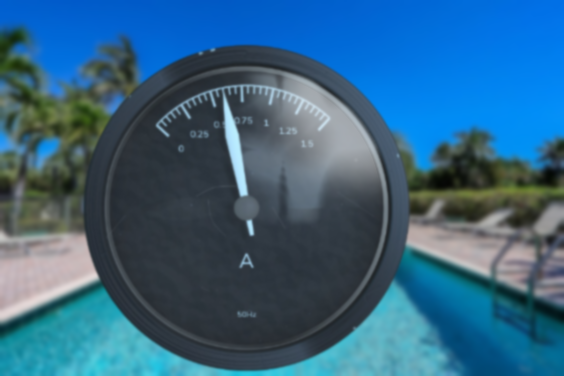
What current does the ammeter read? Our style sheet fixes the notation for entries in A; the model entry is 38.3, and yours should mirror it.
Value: 0.6
